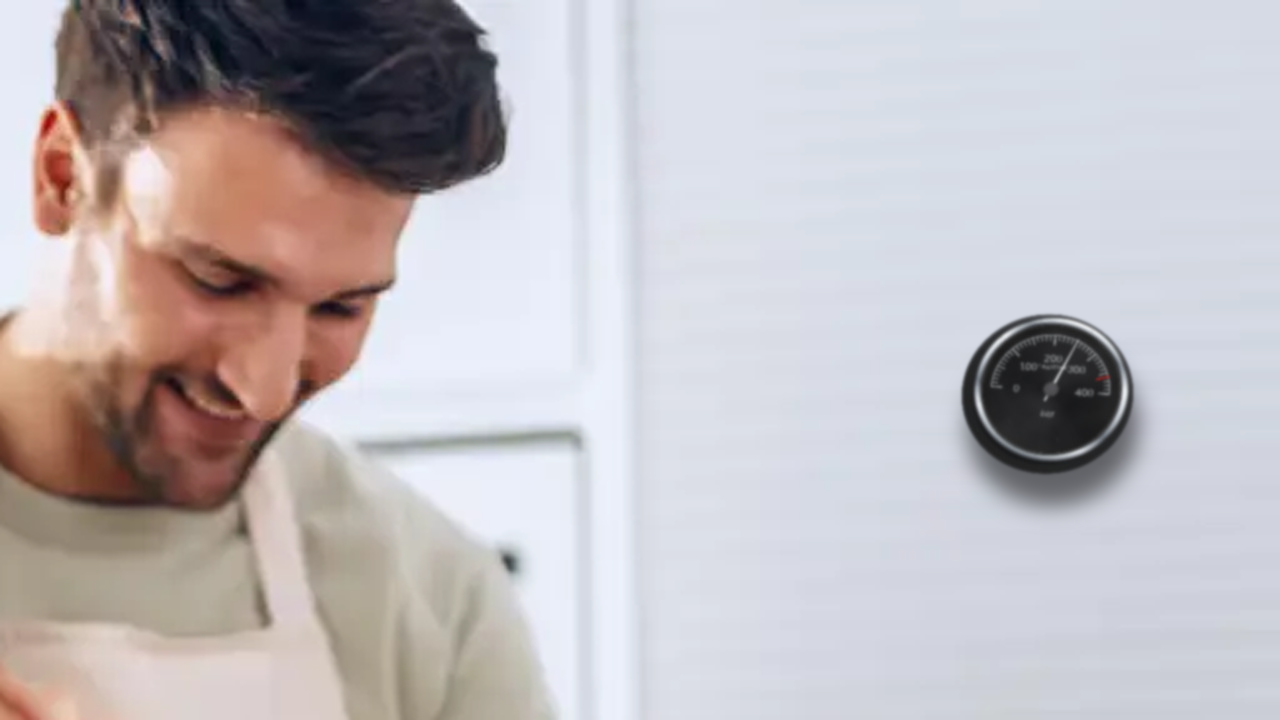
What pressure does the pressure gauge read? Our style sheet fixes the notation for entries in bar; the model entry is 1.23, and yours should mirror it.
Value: 250
